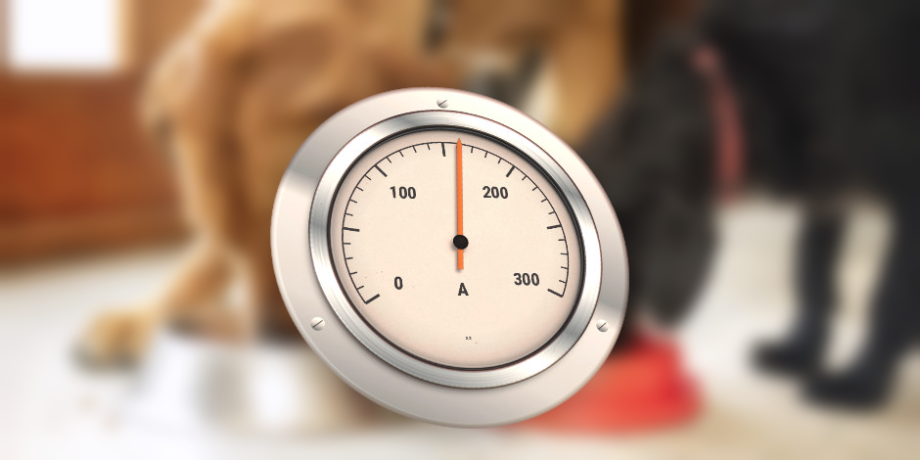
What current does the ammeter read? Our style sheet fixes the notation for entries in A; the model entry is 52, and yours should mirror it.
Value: 160
